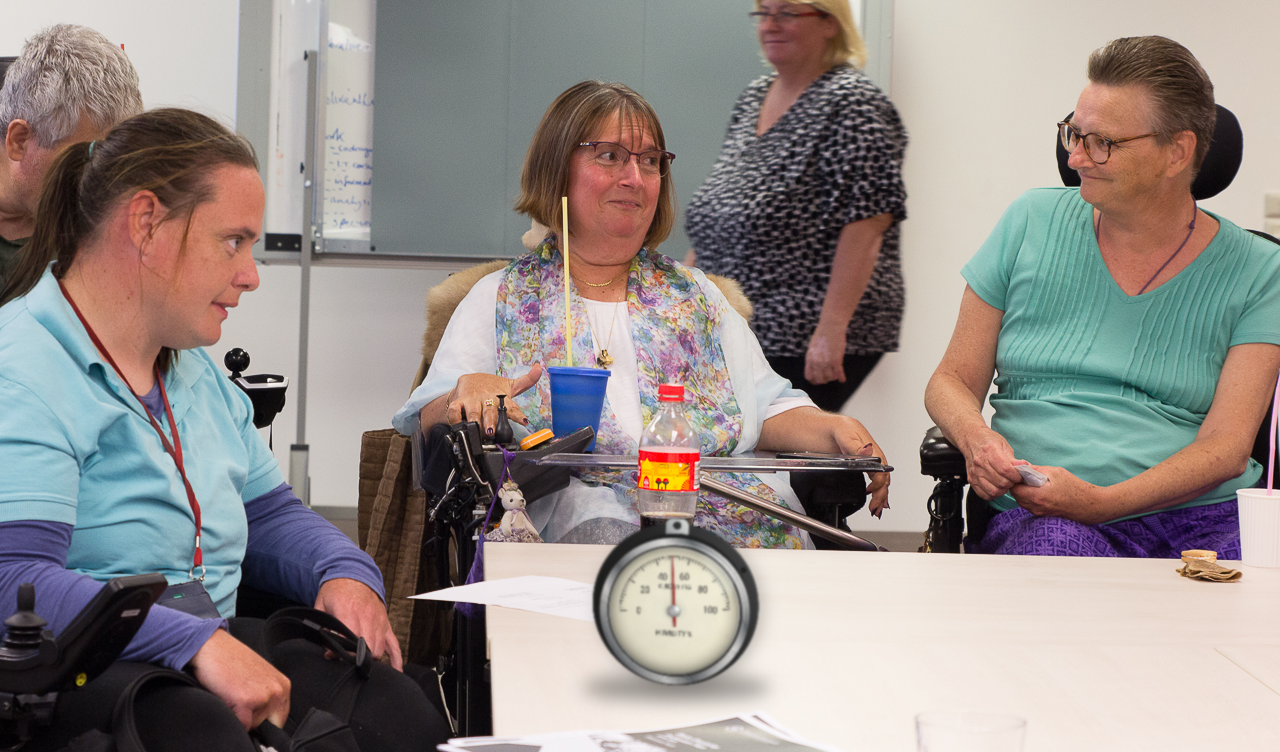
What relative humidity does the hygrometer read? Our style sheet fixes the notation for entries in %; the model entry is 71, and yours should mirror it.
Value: 50
